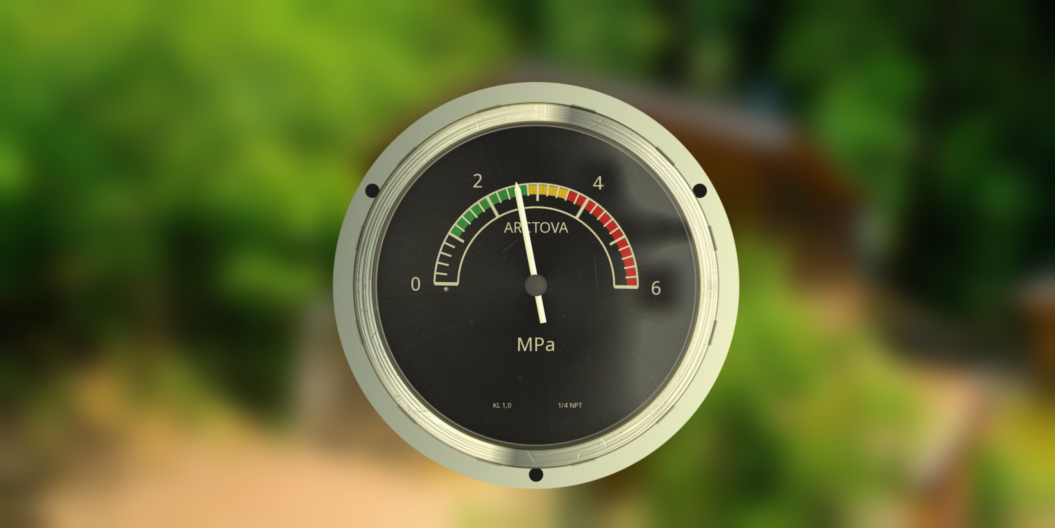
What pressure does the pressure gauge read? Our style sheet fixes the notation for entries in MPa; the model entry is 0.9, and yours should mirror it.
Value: 2.6
